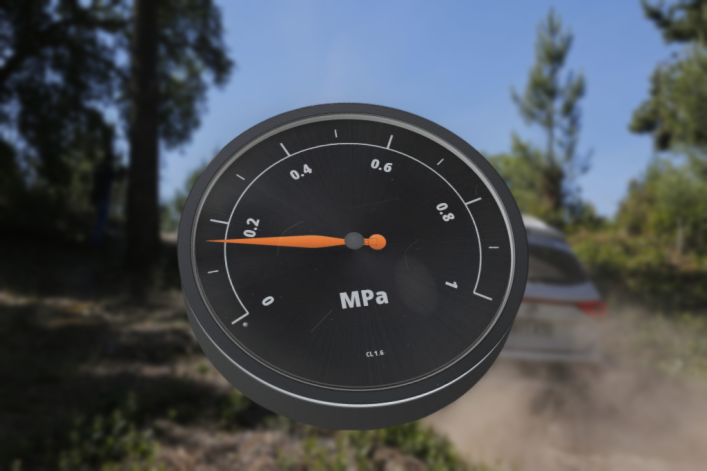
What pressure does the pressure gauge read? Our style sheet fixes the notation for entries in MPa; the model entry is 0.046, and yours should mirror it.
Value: 0.15
